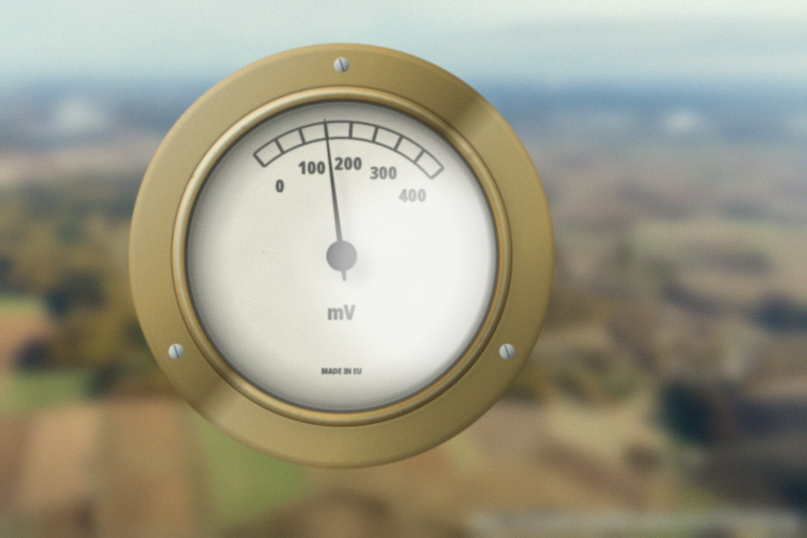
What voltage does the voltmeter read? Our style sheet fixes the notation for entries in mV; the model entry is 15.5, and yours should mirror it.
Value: 150
